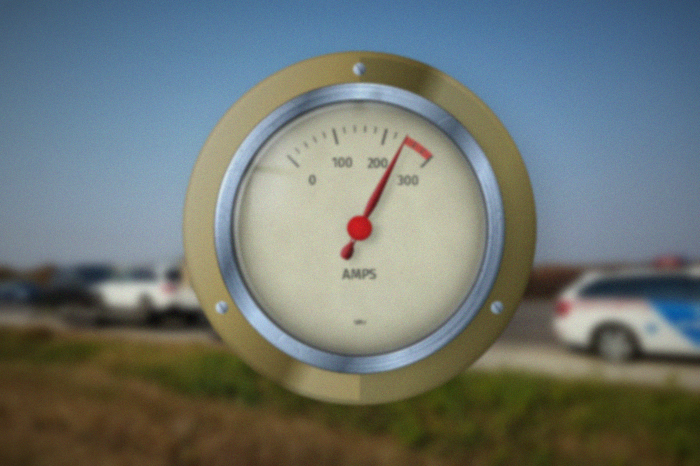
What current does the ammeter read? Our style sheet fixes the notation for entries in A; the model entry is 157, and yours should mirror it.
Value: 240
